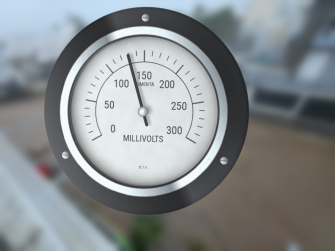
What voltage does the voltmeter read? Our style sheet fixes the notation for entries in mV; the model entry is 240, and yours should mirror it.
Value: 130
